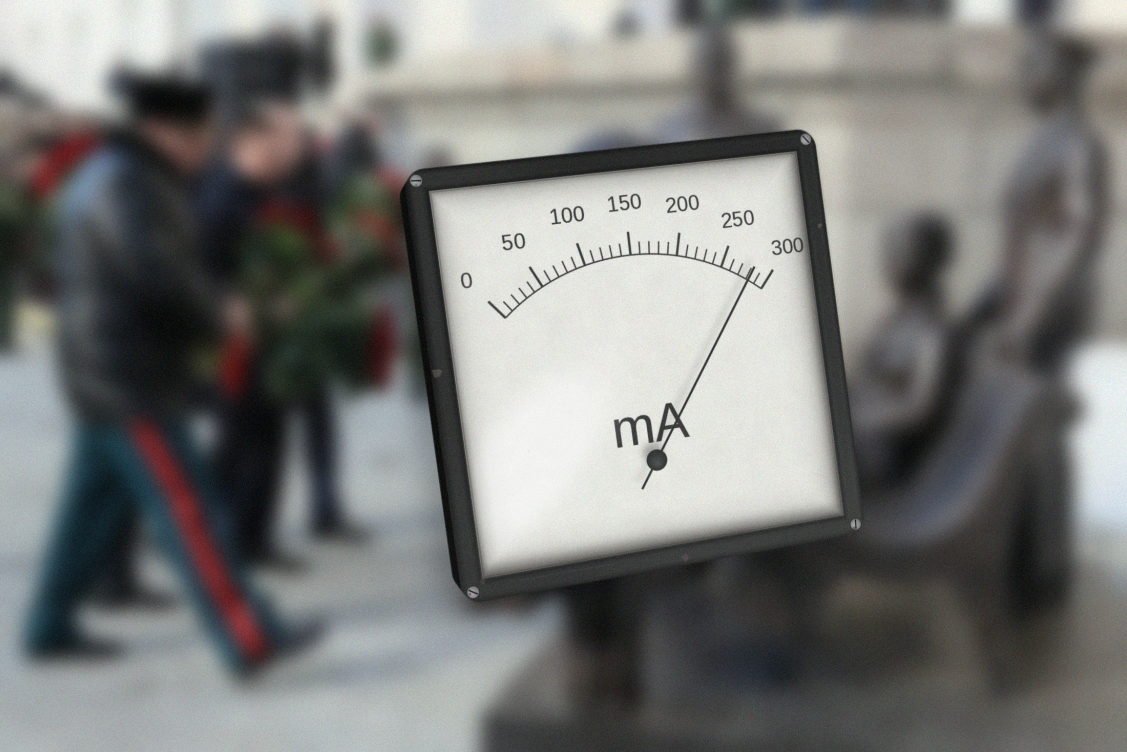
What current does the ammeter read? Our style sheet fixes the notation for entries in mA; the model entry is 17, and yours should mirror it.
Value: 280
